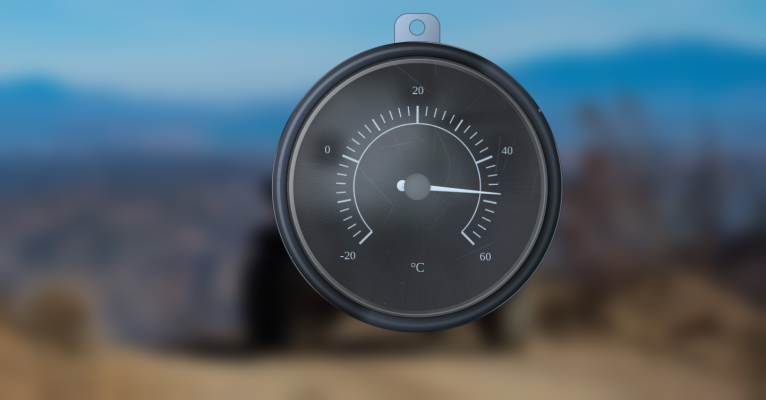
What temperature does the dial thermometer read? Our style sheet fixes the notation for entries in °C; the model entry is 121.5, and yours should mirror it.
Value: 48
